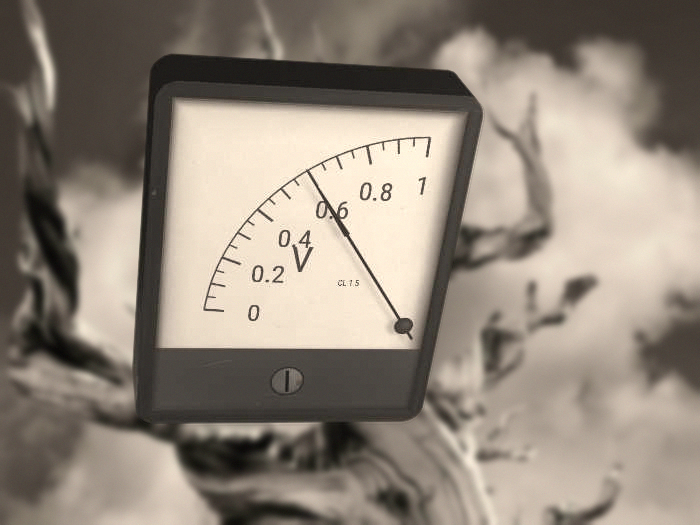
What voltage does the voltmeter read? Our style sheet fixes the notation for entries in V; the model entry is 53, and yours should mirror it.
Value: 0.6
